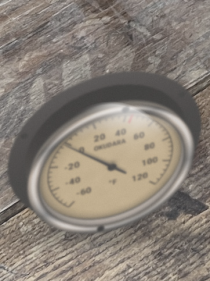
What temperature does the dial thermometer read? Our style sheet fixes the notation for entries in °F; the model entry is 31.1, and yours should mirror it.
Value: 0
